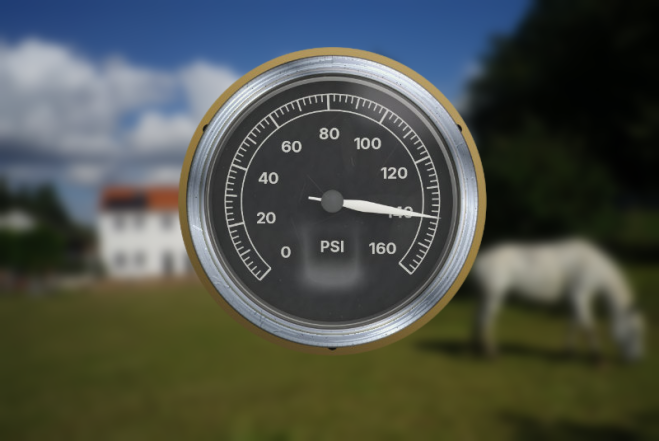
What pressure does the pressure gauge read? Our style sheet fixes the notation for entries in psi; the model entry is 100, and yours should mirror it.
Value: 140
